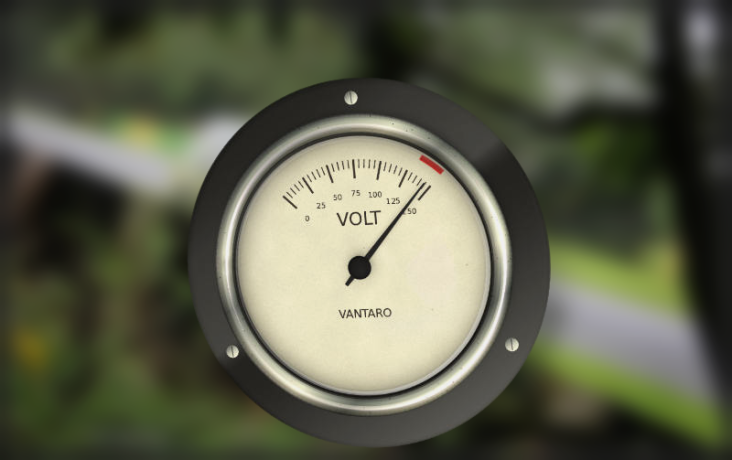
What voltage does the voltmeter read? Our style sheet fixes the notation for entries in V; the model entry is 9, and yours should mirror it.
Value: 145
